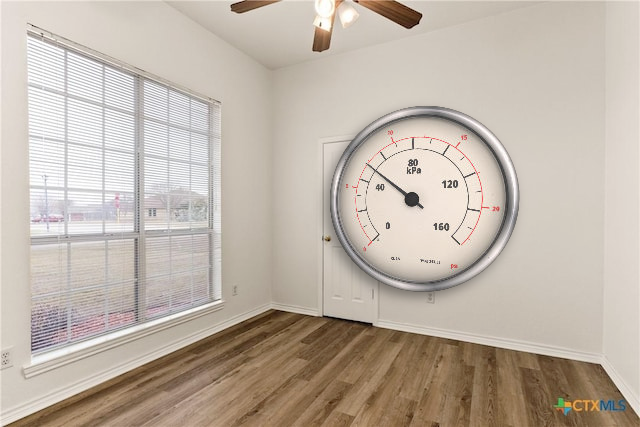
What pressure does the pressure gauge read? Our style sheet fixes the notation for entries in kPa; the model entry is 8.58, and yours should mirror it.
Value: 50
